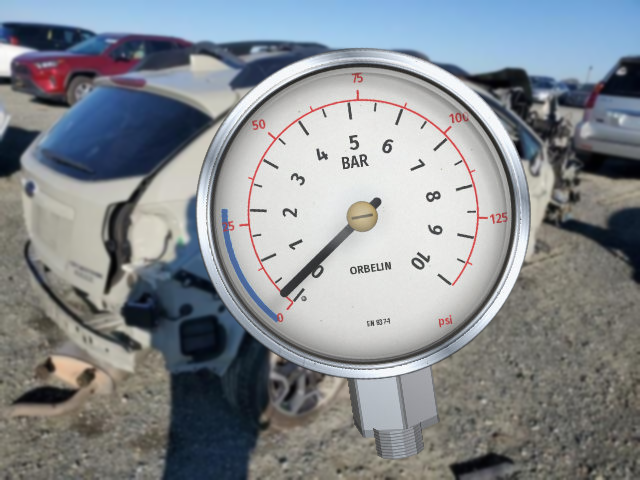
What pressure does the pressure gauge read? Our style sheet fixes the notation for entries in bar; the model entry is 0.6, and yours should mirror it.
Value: 0.25
